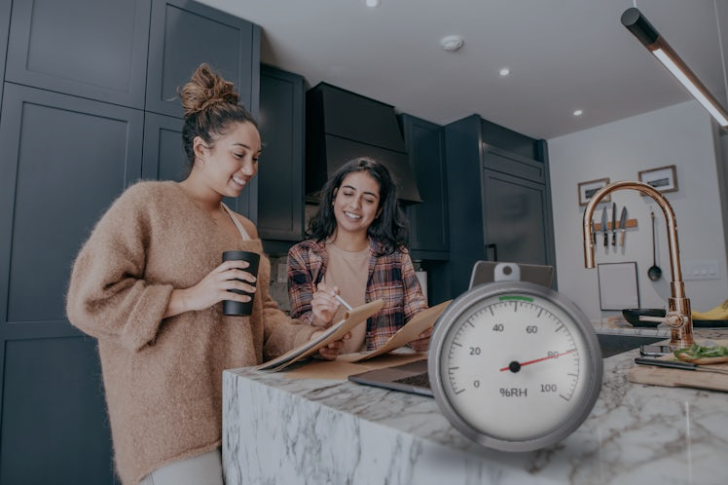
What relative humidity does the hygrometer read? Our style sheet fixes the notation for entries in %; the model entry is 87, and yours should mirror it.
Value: 80
